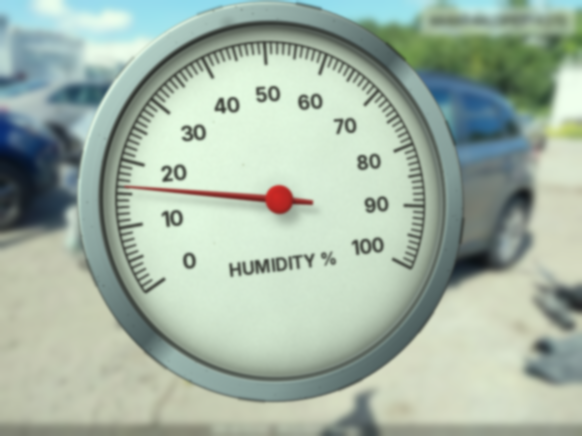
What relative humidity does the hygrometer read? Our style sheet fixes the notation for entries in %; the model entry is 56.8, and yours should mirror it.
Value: 16
